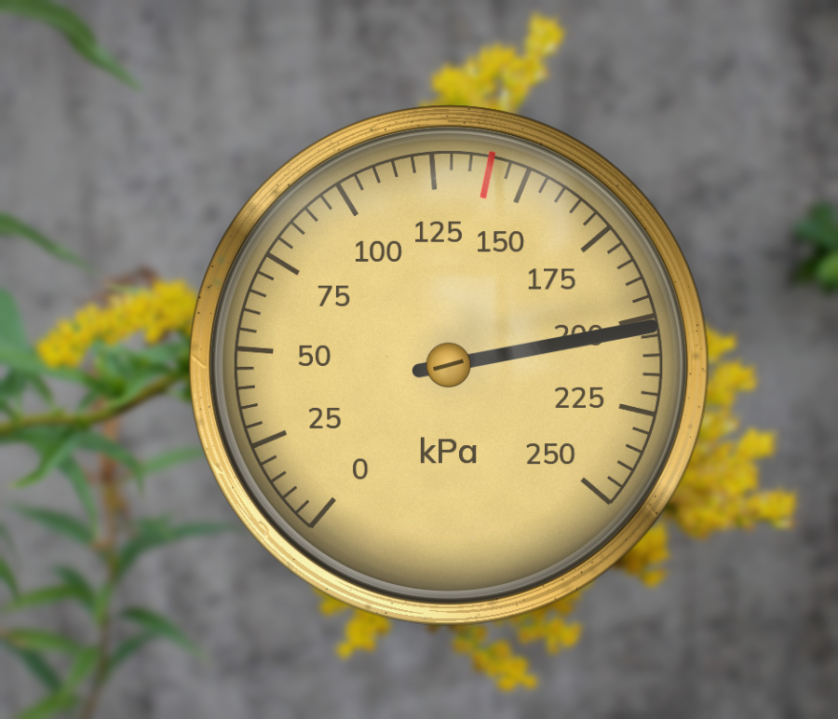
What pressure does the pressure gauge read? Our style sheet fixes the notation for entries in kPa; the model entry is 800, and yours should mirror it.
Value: 202.5
